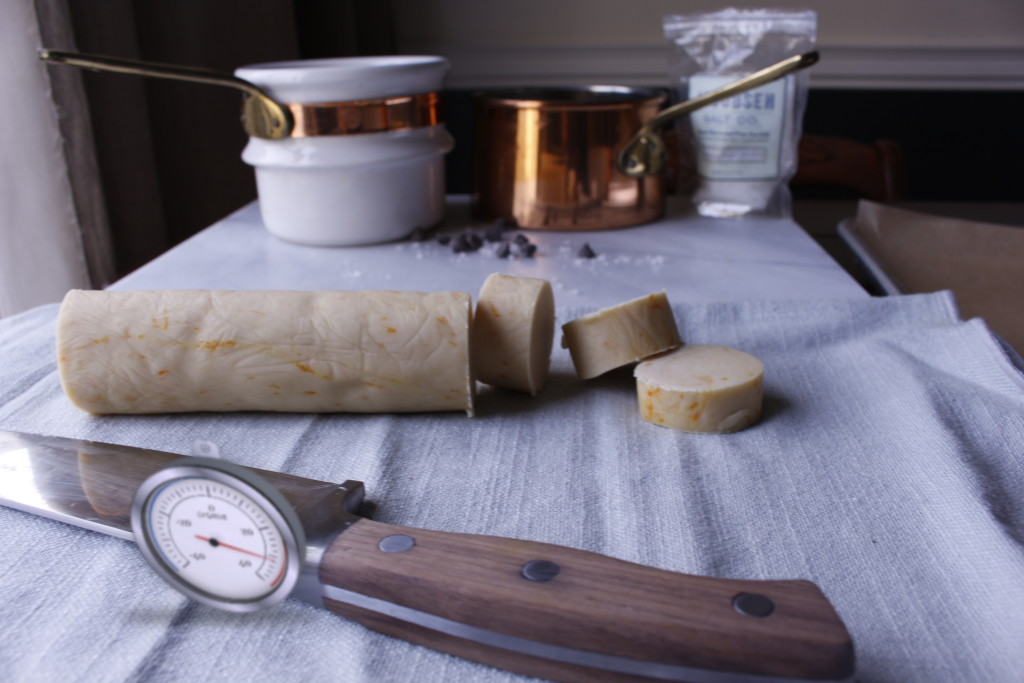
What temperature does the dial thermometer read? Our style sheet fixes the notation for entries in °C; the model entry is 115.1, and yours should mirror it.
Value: 30
